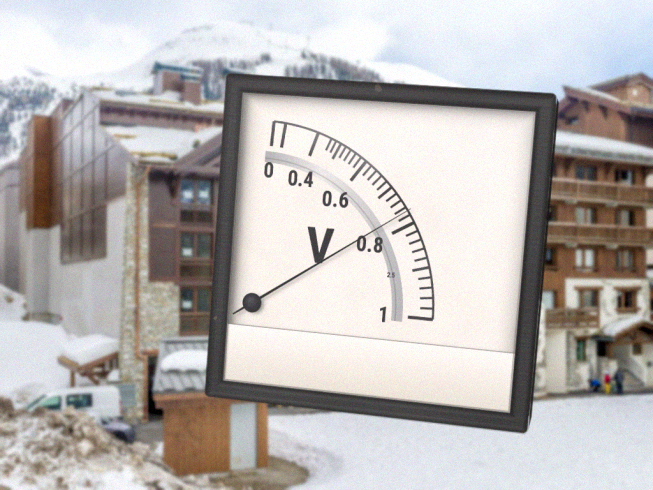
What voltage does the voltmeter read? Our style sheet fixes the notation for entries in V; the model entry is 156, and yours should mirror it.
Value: 0.77
